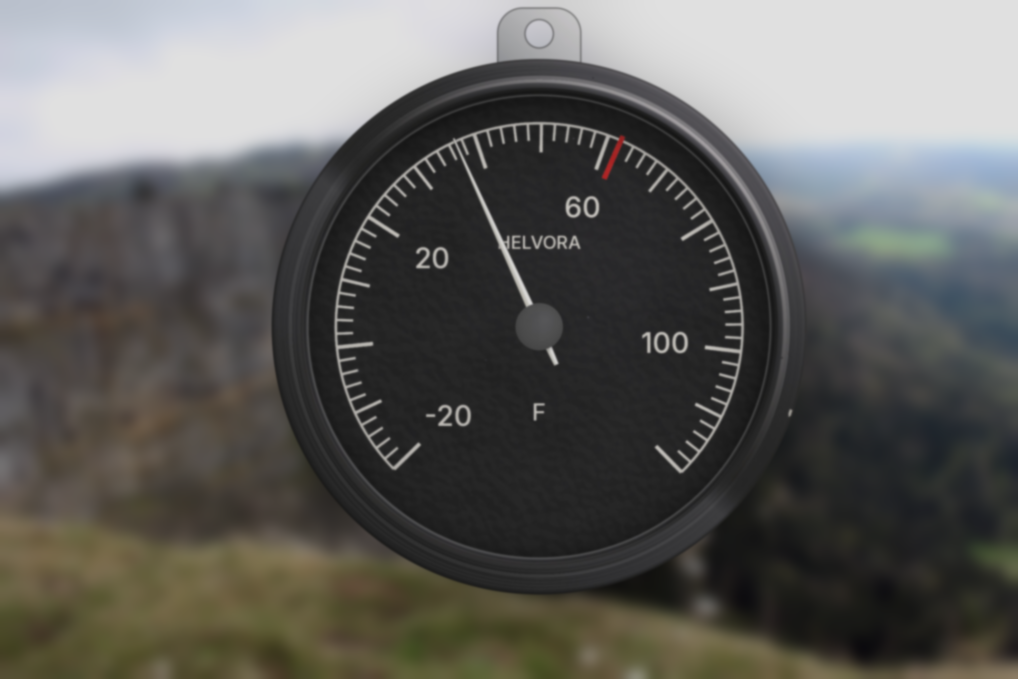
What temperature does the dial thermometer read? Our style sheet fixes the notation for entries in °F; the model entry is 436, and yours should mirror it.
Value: 37
